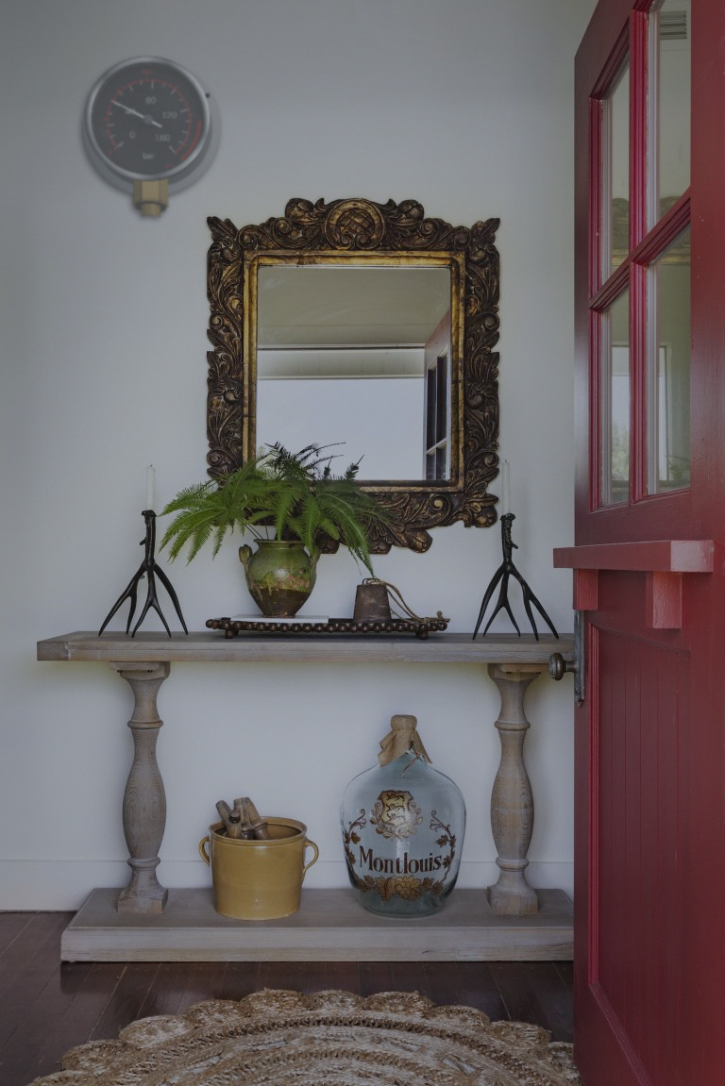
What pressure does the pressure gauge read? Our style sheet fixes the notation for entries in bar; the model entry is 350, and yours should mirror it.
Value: 40
